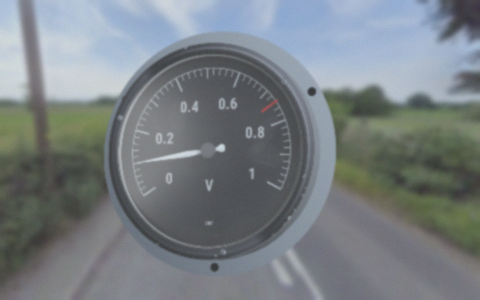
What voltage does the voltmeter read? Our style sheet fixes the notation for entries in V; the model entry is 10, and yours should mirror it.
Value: 0.1
